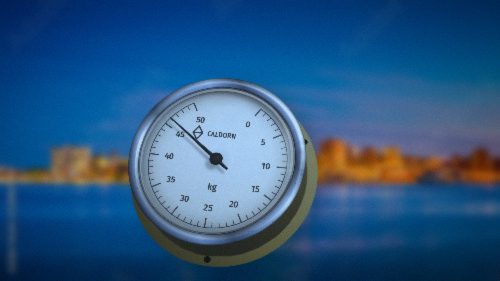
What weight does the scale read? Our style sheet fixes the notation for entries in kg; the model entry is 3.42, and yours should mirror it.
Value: 46
